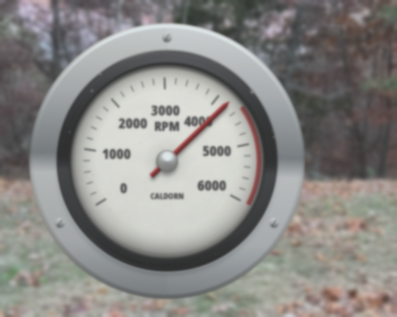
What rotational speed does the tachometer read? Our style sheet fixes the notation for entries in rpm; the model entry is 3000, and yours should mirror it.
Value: 4200
